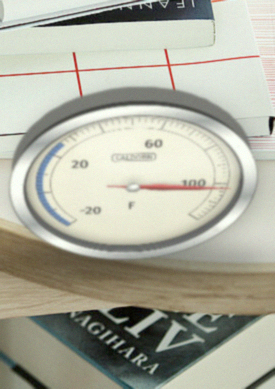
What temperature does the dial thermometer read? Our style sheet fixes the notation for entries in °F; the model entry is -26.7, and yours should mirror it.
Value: 100
